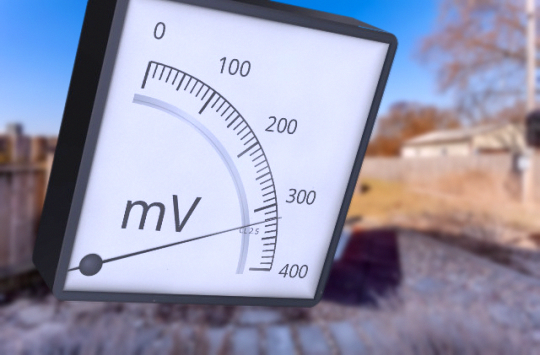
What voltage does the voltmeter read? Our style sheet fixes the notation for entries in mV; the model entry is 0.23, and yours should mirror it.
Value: 320
